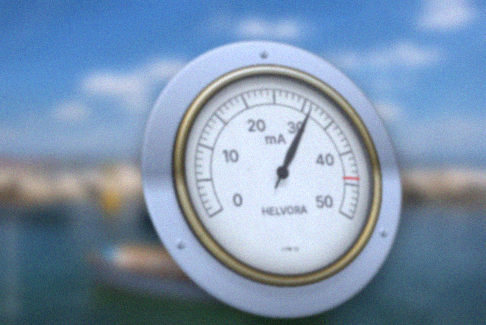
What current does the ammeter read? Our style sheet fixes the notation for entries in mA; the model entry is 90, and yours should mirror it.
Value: 31
